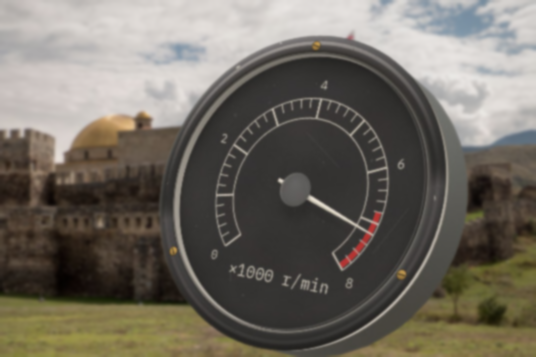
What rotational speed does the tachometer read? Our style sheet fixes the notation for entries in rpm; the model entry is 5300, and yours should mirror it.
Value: 7200
